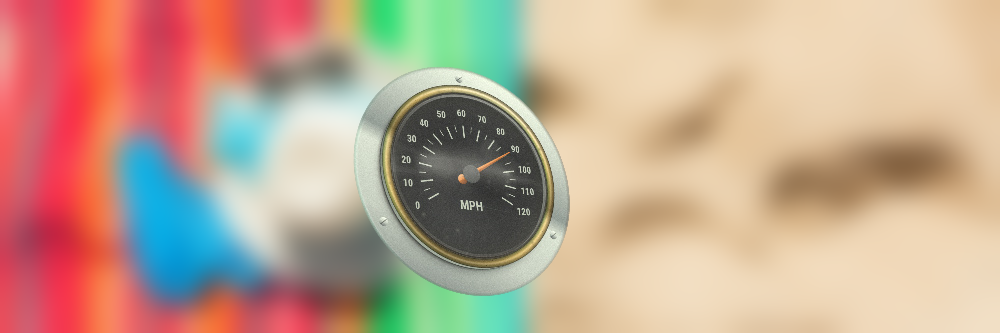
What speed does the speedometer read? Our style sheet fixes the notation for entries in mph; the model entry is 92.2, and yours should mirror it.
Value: 90
